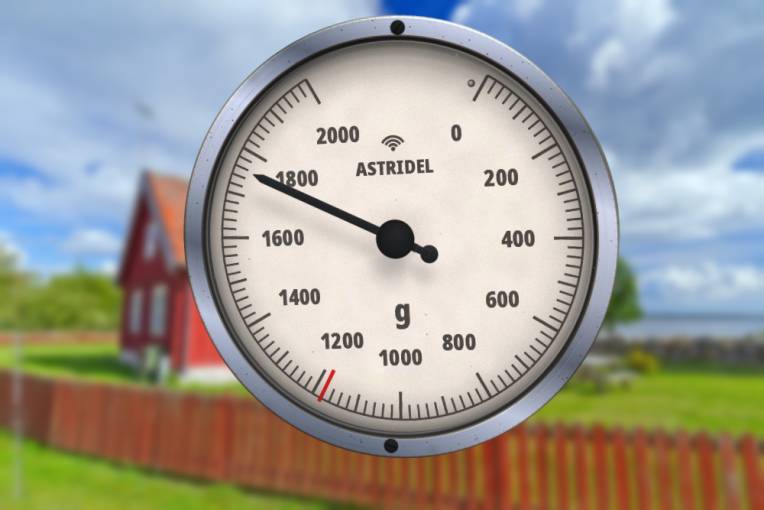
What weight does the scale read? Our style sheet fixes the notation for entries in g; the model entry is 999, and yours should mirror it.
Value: 1760
